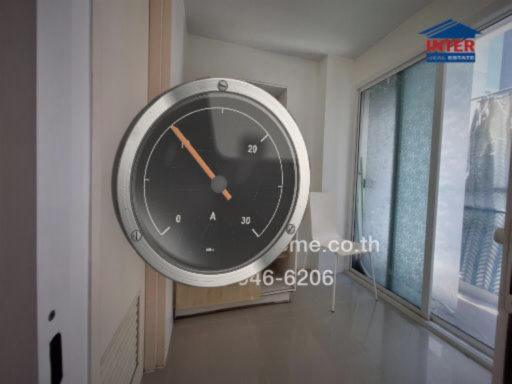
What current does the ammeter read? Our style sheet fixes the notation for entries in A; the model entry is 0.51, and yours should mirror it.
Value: 10
